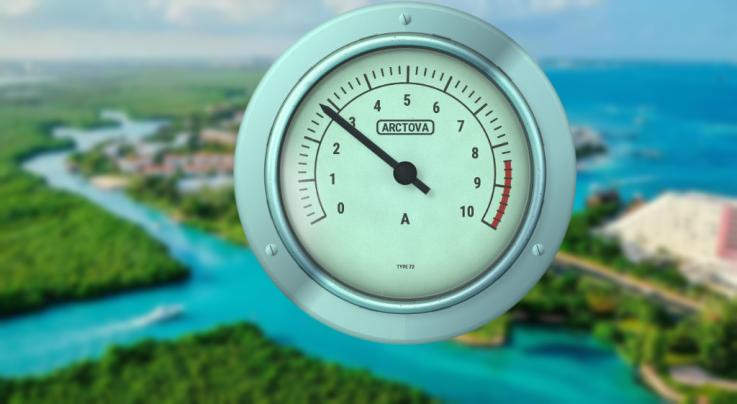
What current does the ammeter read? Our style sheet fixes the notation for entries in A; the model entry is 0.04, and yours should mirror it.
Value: 2.8
